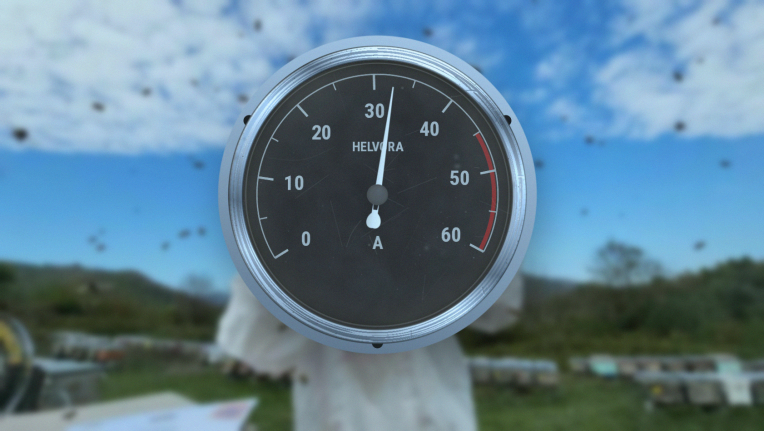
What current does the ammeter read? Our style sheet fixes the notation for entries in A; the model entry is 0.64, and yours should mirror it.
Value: 32.5
